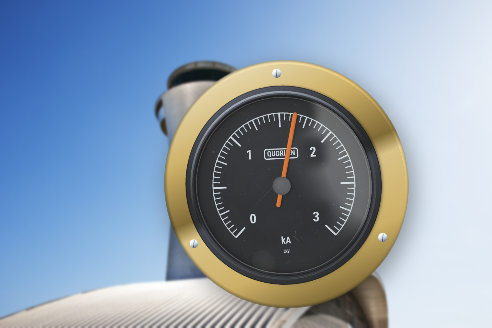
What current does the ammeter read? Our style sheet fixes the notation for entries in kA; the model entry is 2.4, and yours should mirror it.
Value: 1.65
